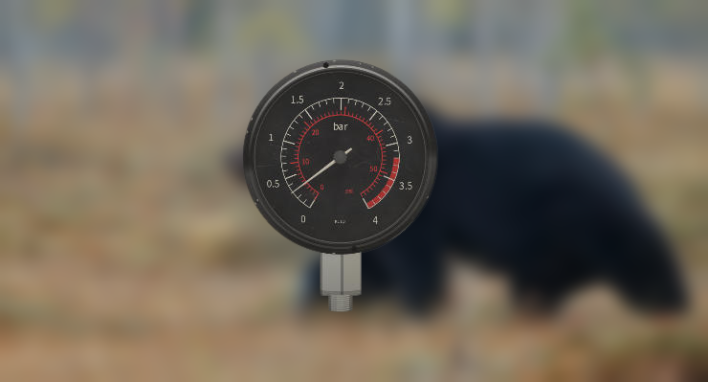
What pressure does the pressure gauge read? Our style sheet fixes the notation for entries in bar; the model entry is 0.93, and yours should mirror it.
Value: 0.3
